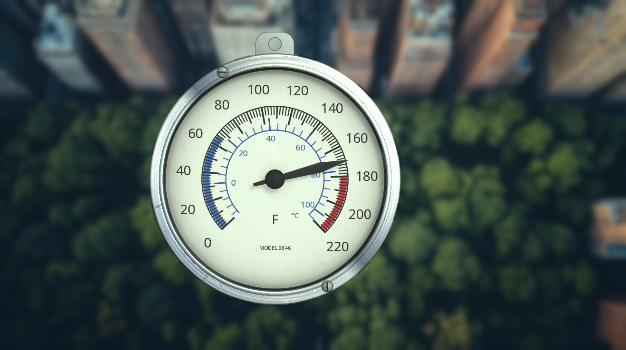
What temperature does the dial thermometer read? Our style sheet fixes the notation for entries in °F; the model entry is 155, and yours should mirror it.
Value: 170
